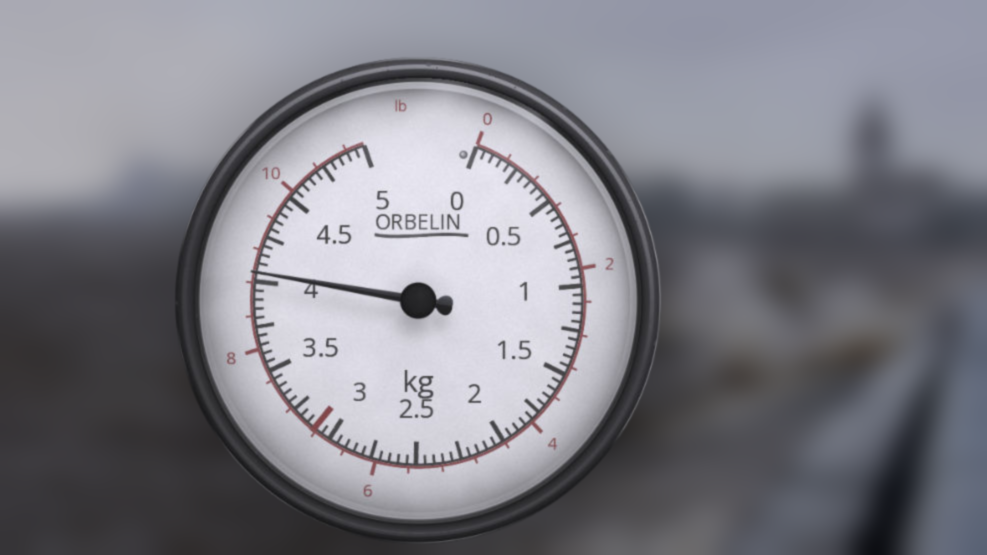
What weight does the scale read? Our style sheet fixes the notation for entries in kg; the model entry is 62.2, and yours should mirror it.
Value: 4.05
